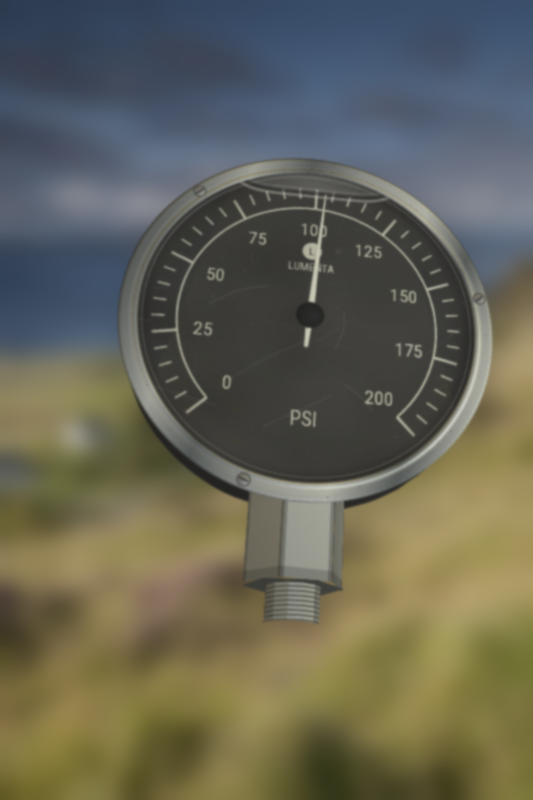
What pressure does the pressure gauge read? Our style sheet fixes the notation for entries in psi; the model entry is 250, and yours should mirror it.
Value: 102.5
